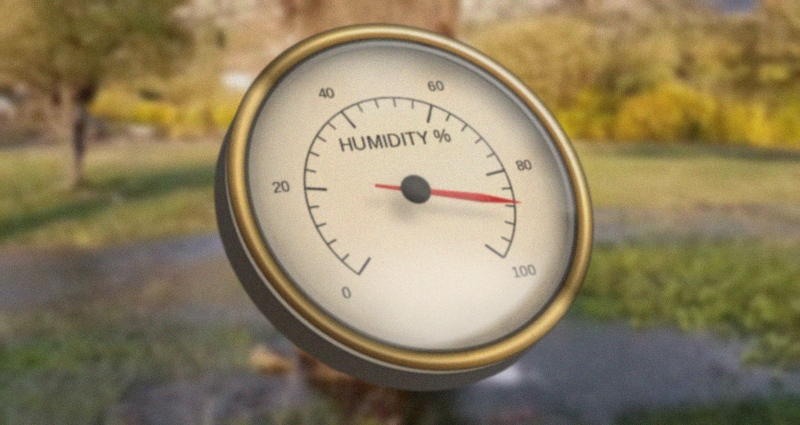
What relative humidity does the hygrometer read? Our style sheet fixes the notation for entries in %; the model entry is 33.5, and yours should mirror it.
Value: 88
